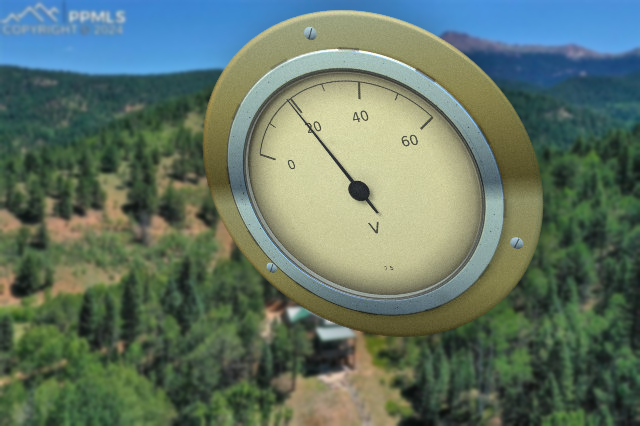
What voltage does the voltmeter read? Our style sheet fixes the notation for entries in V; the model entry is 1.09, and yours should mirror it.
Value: 20
